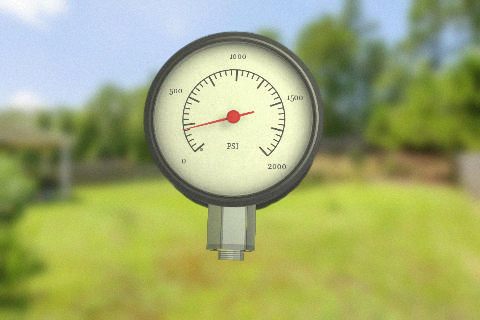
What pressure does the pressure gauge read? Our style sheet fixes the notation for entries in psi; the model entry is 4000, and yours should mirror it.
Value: 200
